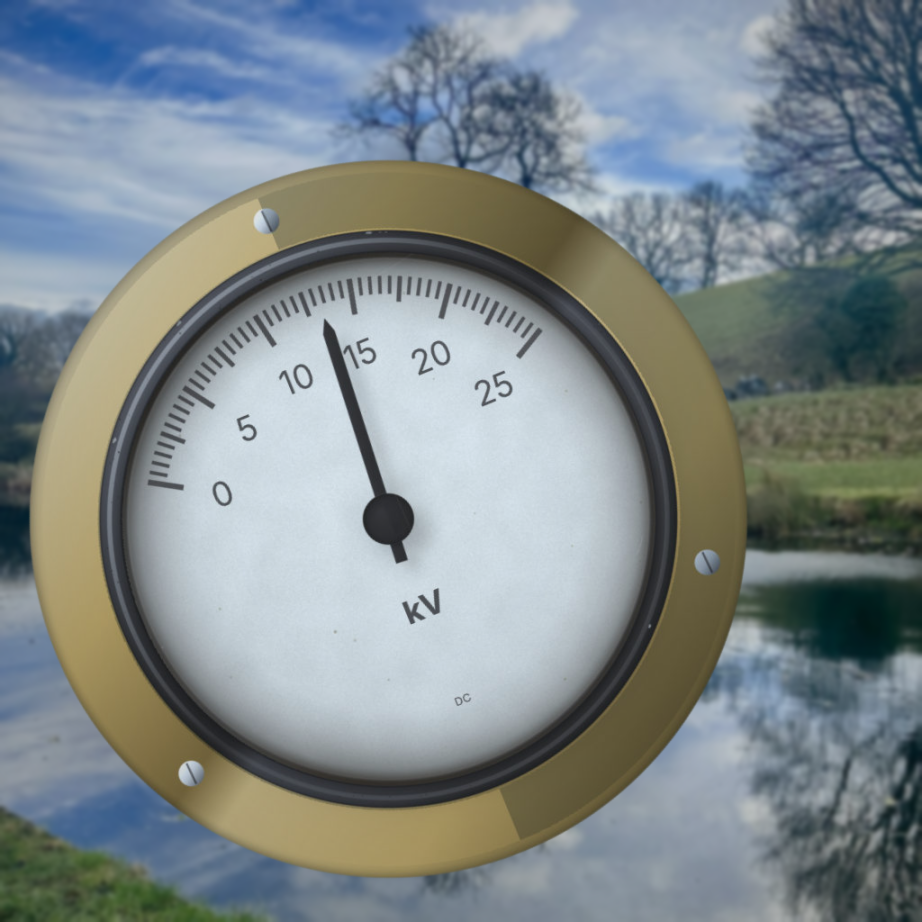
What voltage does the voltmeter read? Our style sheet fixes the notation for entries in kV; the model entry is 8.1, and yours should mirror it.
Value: 13.25
